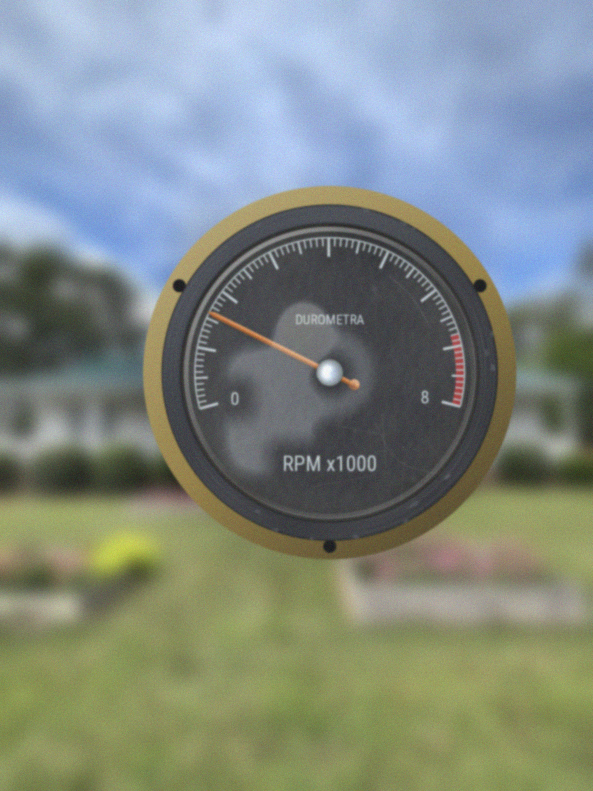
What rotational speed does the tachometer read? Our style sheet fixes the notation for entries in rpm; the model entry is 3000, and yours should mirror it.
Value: 1600
